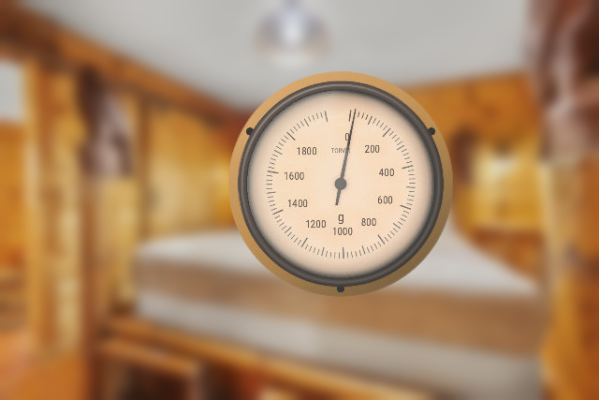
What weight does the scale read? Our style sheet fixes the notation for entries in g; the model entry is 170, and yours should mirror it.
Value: 20
